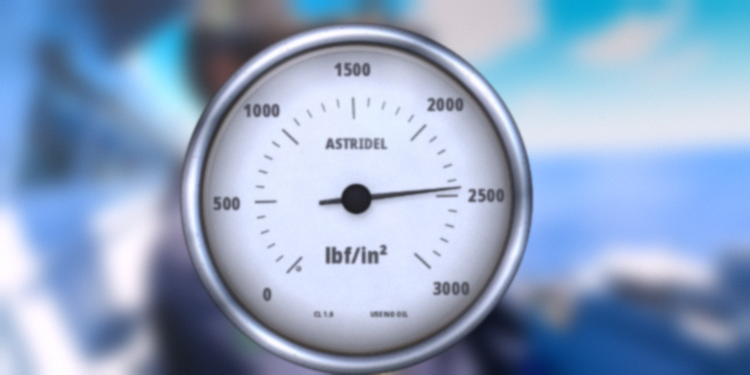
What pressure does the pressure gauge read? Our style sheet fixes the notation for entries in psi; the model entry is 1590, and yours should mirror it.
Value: 2450
